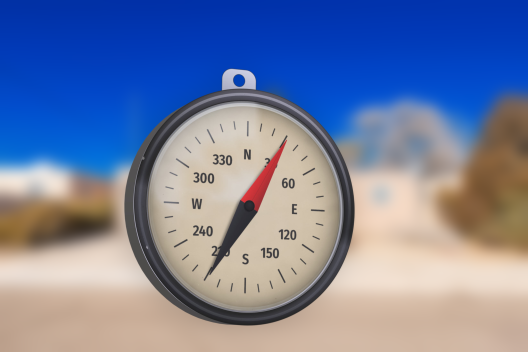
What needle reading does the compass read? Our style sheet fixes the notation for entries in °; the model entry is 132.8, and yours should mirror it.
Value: 30
